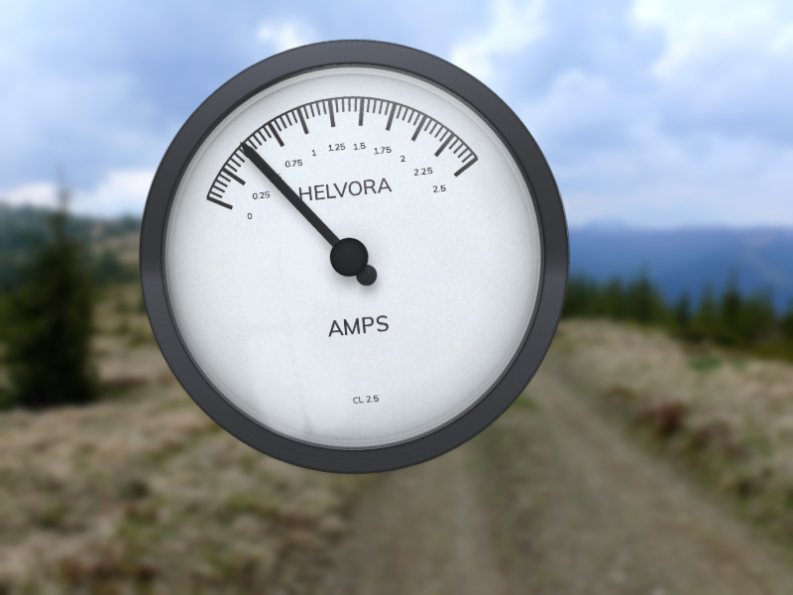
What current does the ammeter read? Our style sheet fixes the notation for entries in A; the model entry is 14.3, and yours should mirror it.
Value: 0.5
